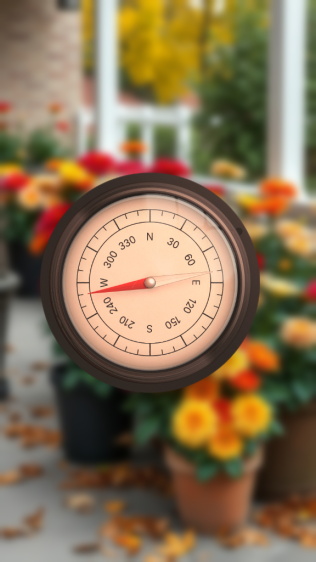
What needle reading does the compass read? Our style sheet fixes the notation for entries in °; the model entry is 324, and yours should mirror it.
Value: 260
